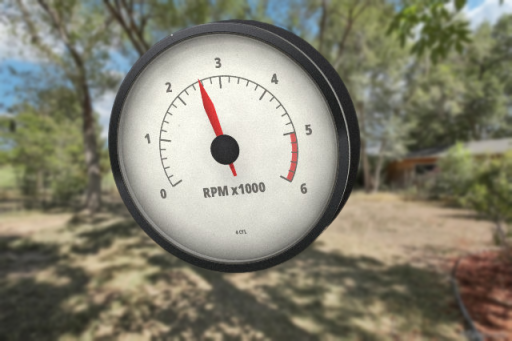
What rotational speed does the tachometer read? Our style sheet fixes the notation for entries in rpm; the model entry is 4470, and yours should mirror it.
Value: 2600
